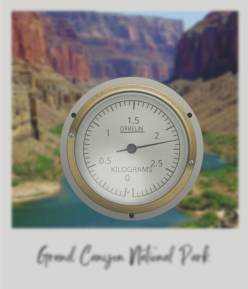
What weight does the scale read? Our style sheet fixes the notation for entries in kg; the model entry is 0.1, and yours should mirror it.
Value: 2.15
